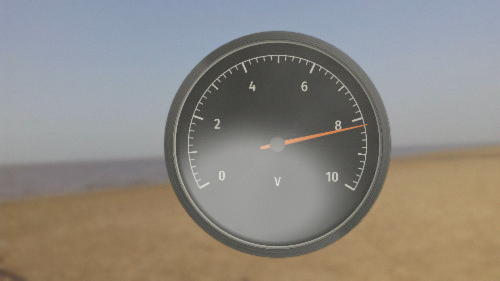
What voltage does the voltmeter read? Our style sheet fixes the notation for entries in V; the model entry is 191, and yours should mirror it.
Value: 8.2
